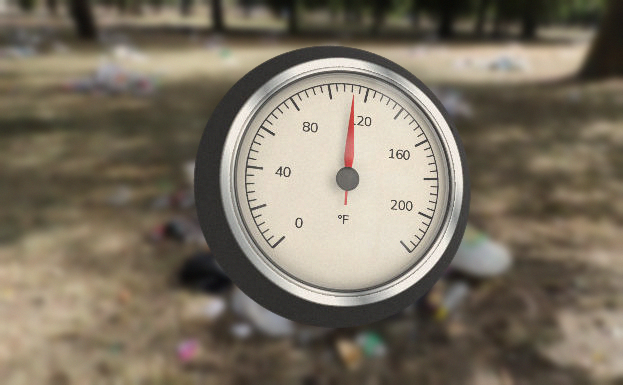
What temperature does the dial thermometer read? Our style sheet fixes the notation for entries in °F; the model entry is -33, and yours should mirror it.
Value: 112
